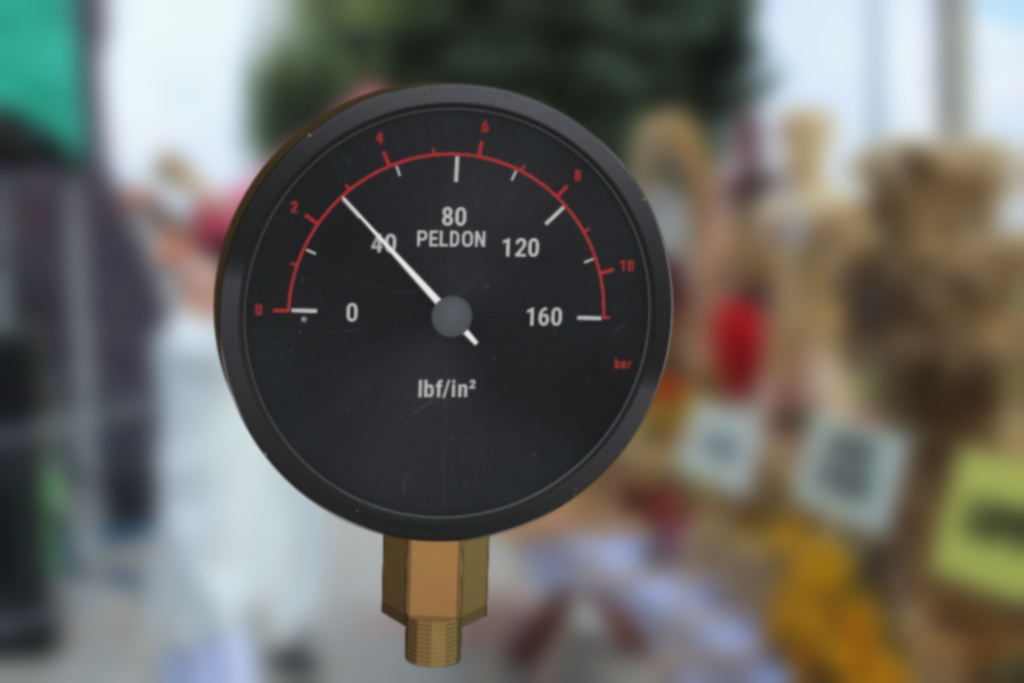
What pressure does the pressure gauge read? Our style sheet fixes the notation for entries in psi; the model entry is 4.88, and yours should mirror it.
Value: 40
